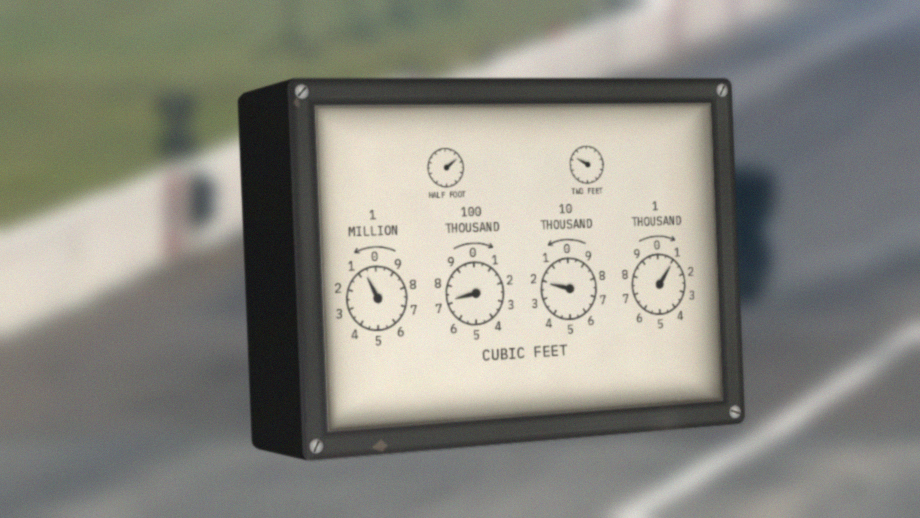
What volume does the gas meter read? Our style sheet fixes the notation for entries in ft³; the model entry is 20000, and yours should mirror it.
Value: 72100
